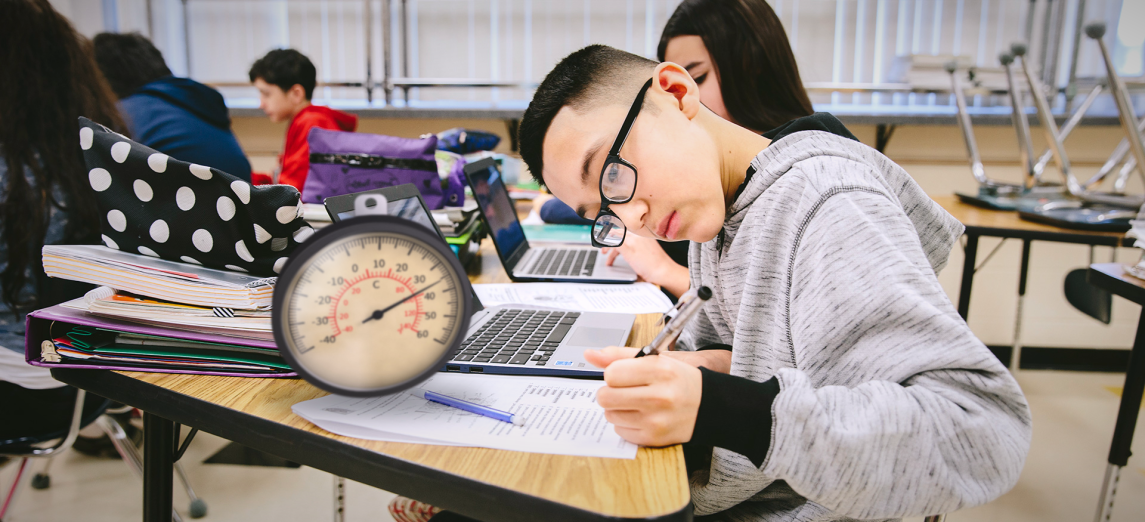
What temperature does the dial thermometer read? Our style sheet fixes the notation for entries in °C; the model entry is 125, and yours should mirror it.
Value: 35
